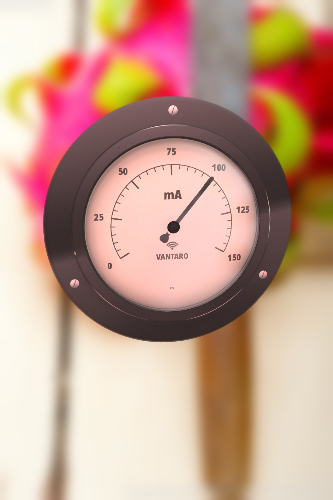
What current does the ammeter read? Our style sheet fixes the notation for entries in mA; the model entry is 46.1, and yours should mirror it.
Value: 100
